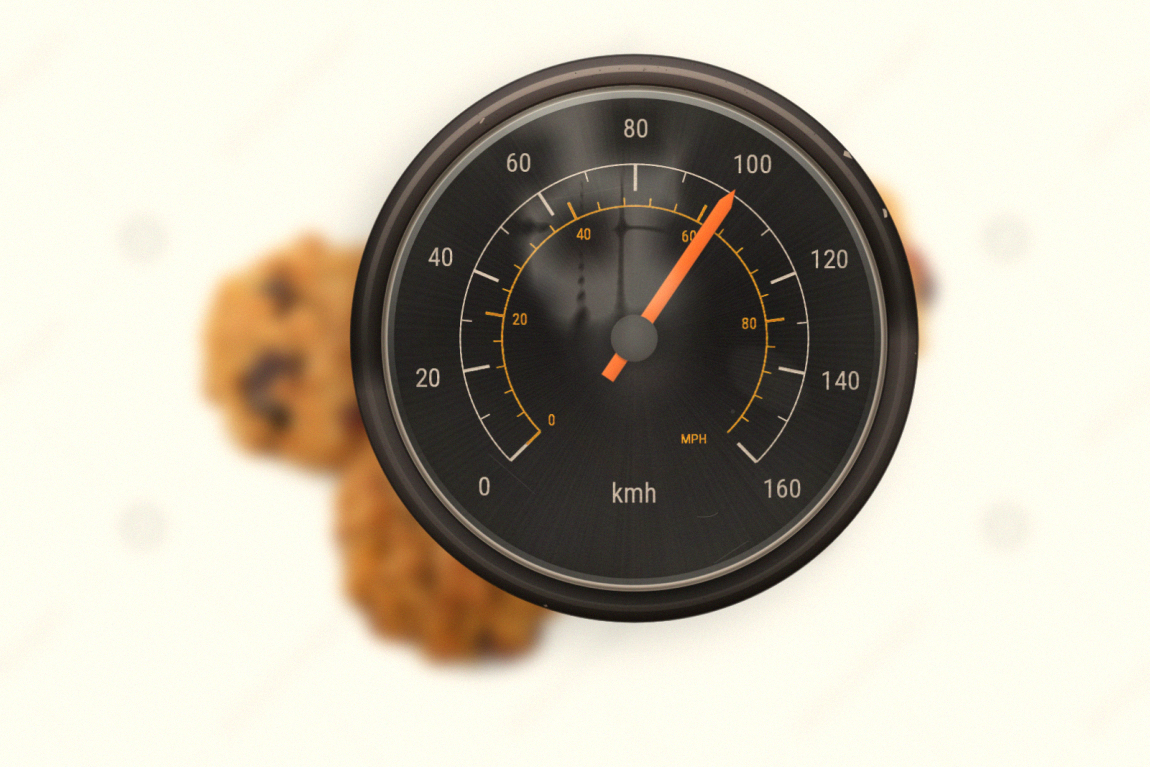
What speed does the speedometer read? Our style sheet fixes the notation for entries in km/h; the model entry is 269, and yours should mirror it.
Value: 100
